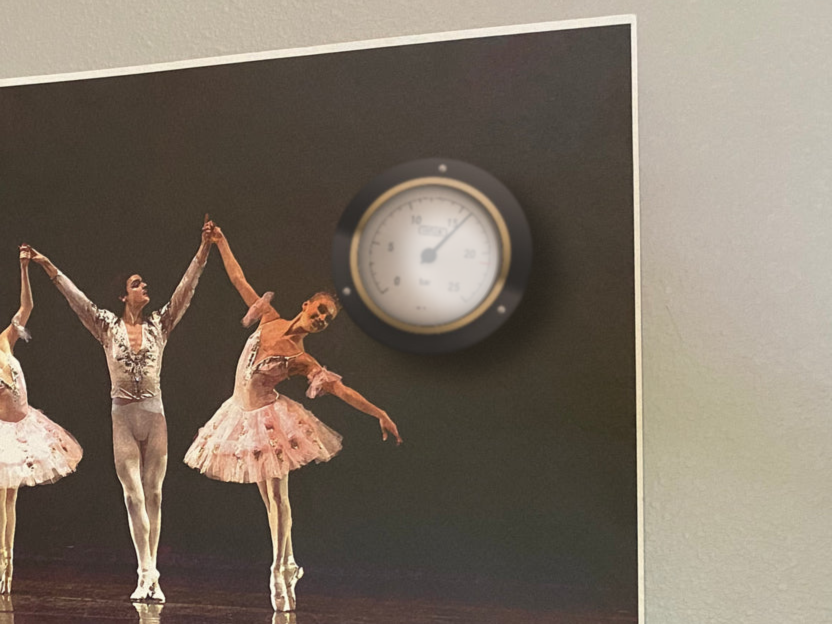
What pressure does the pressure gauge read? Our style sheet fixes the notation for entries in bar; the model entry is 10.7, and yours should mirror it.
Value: 16
